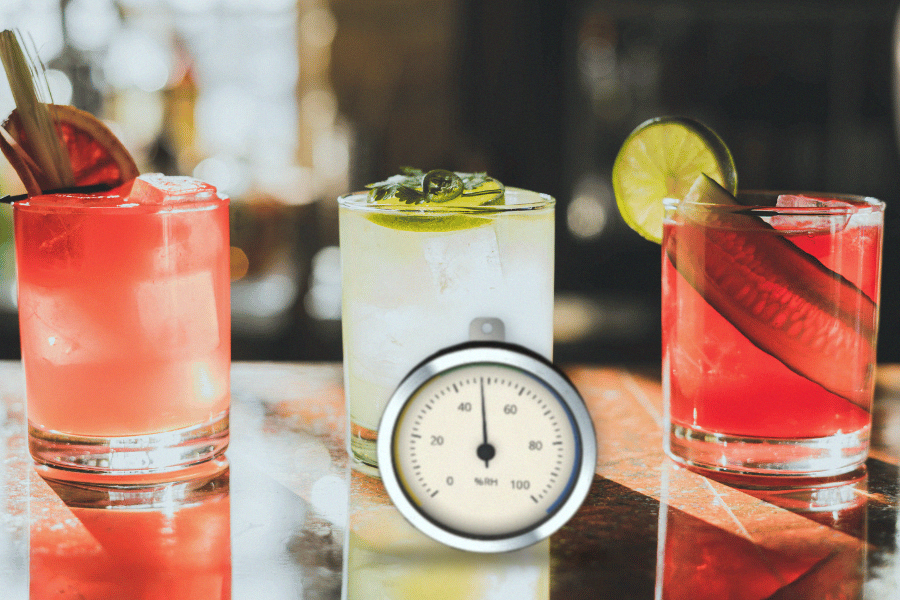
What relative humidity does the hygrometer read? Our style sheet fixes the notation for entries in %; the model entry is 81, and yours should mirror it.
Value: 48
